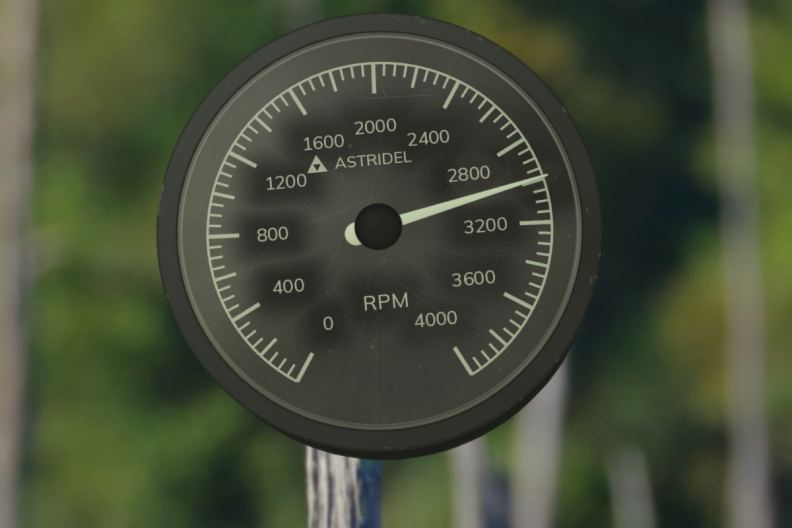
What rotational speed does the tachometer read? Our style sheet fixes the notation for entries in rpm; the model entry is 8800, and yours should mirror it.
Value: 3000
